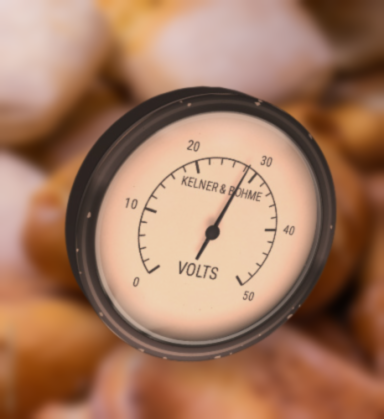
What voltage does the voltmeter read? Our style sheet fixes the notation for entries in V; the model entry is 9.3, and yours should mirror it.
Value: 28
